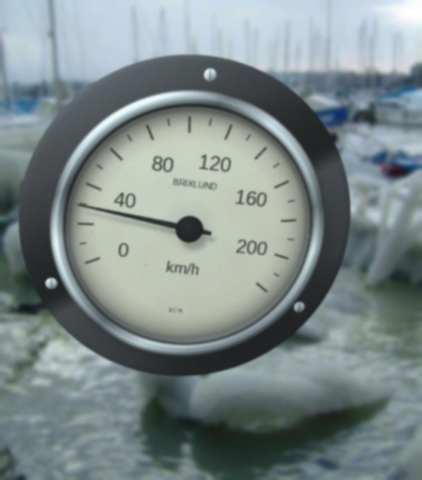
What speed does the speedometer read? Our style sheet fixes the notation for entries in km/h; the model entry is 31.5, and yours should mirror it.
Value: 30
